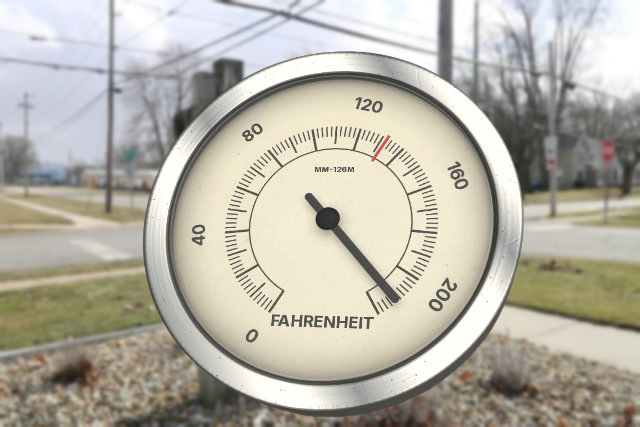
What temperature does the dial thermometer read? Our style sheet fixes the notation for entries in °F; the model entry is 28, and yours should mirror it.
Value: 212
